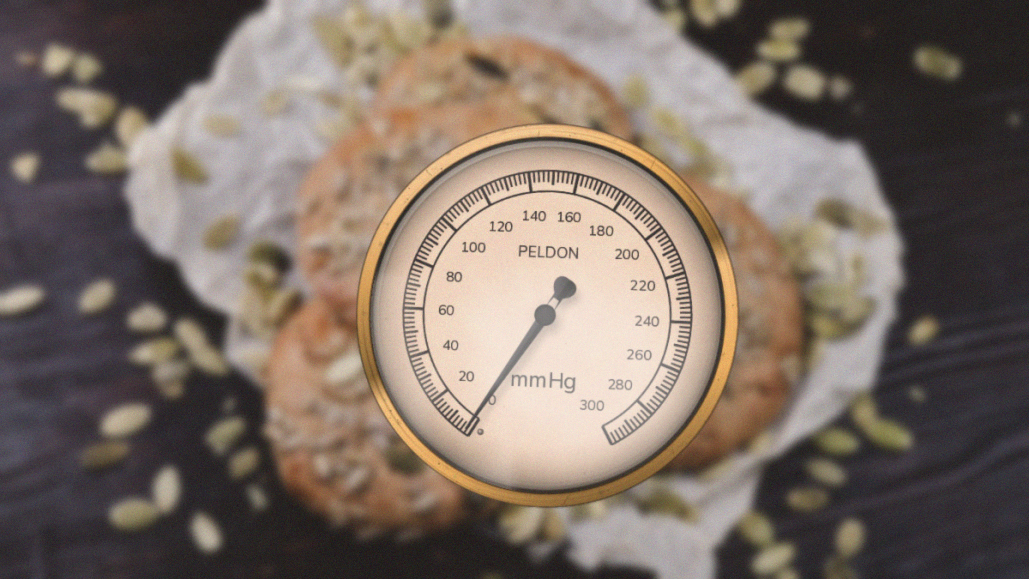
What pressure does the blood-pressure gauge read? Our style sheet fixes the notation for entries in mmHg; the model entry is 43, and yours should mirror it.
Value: 2
